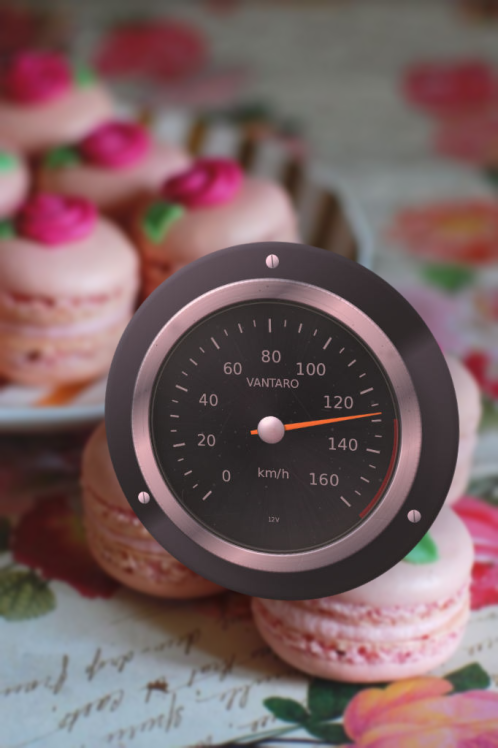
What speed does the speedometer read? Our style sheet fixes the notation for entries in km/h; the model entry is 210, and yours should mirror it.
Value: 127.5
